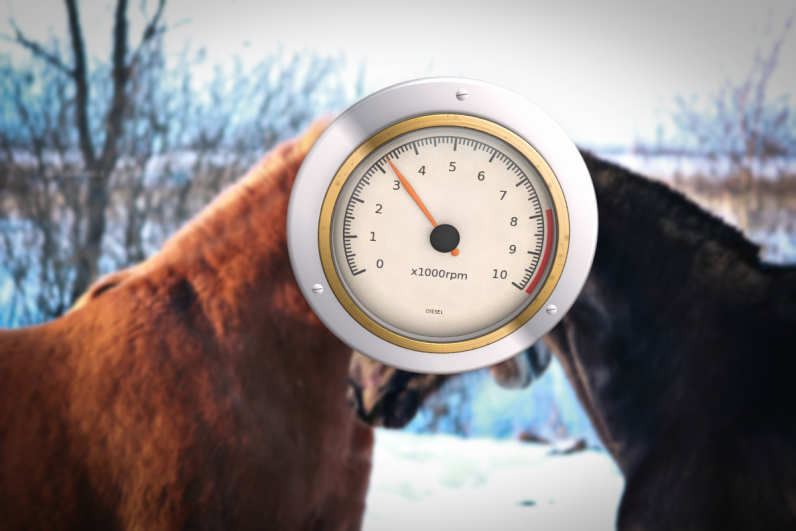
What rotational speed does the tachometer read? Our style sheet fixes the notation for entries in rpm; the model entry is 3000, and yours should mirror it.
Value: 3300
